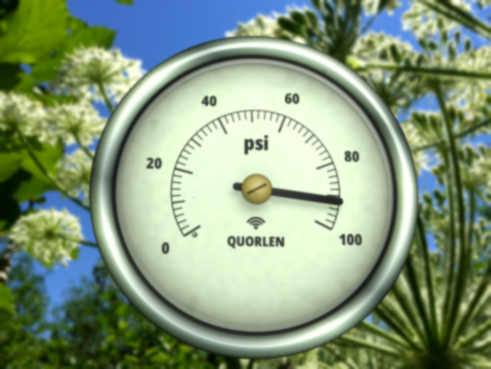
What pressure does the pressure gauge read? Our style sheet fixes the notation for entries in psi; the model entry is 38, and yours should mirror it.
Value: 92
